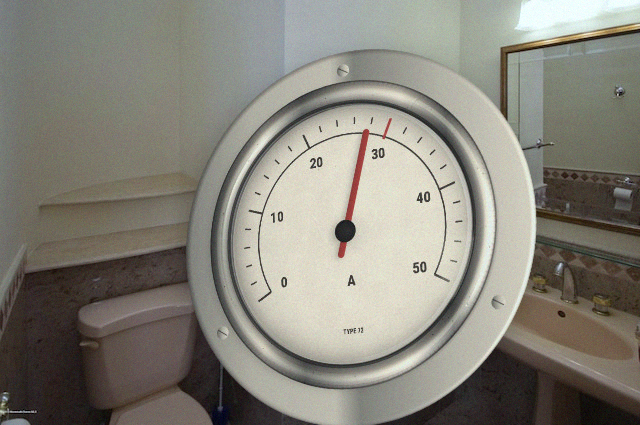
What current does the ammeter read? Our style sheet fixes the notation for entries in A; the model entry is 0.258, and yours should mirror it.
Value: 28
